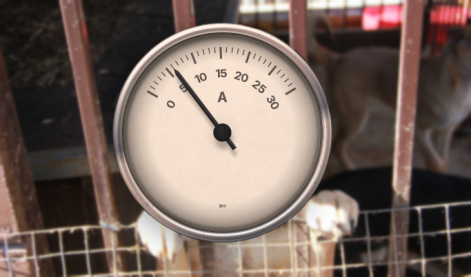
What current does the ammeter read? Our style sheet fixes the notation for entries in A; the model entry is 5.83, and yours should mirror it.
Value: 6
